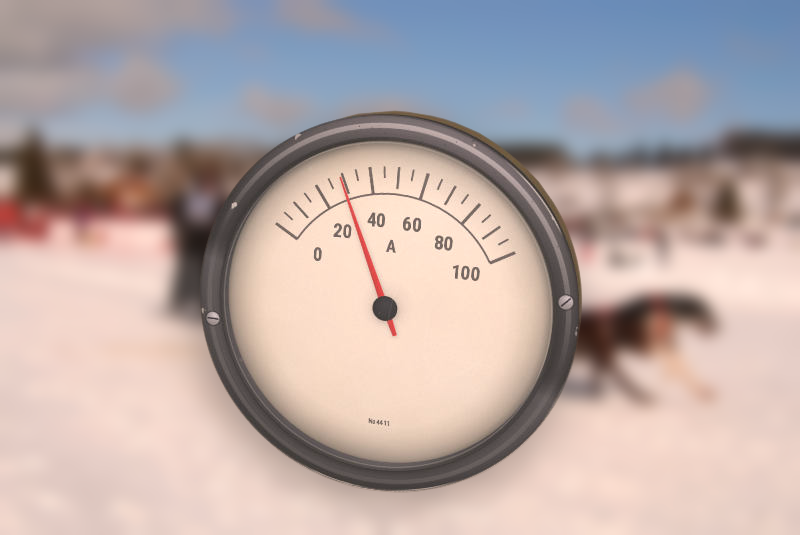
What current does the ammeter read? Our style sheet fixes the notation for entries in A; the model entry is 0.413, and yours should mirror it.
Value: 30
